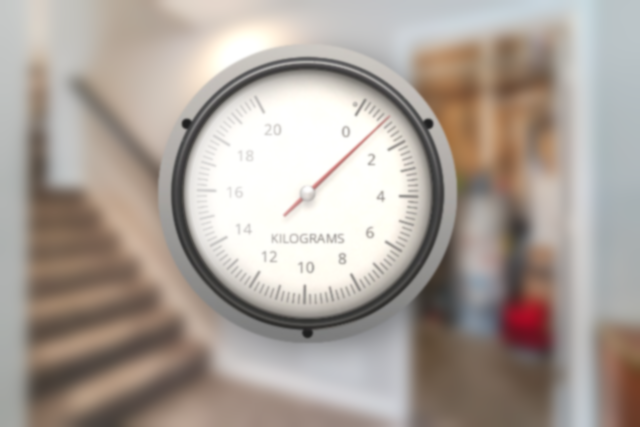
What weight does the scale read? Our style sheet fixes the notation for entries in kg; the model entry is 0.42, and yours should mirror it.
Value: 1
